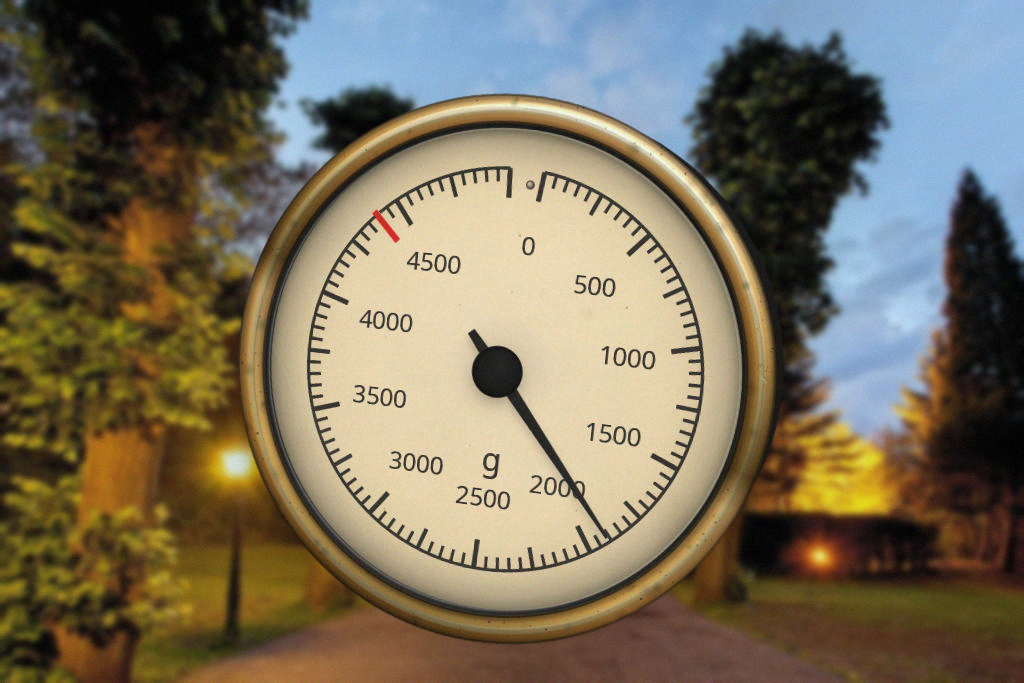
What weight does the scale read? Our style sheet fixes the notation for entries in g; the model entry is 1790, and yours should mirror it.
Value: 1900
